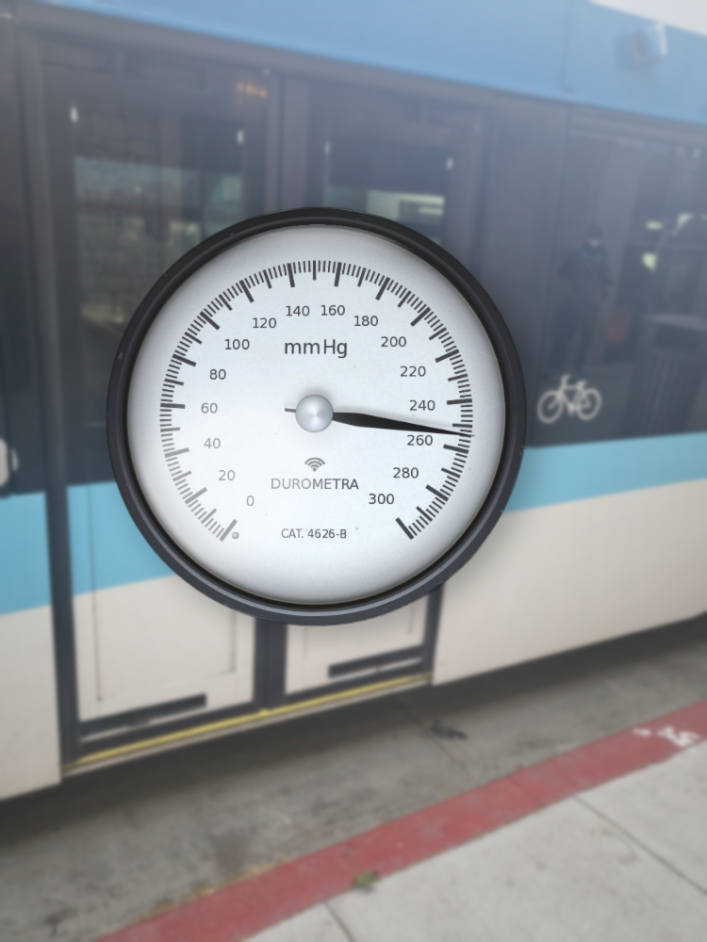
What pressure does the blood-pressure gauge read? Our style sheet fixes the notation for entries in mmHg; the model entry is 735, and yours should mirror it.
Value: 254
